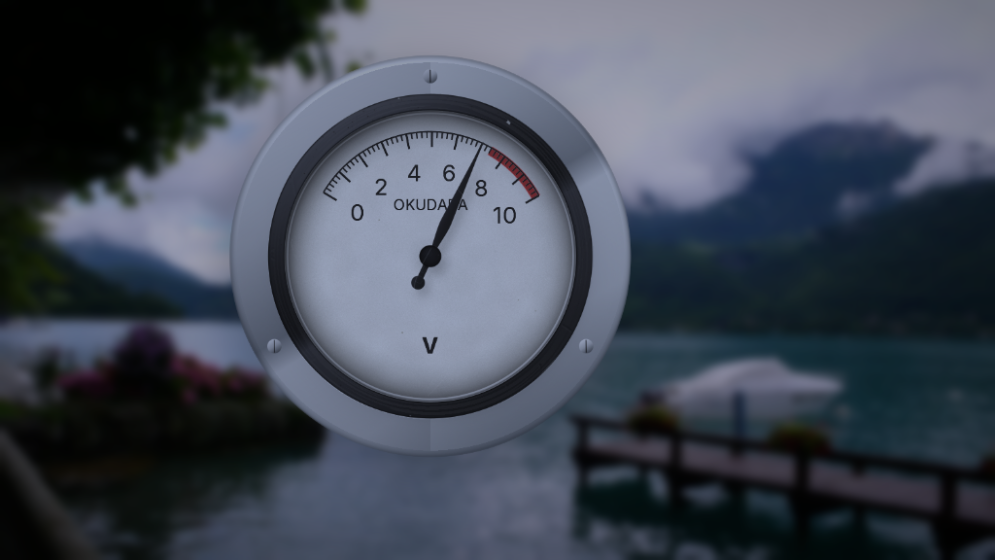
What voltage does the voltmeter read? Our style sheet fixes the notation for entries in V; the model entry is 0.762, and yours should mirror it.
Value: 7
